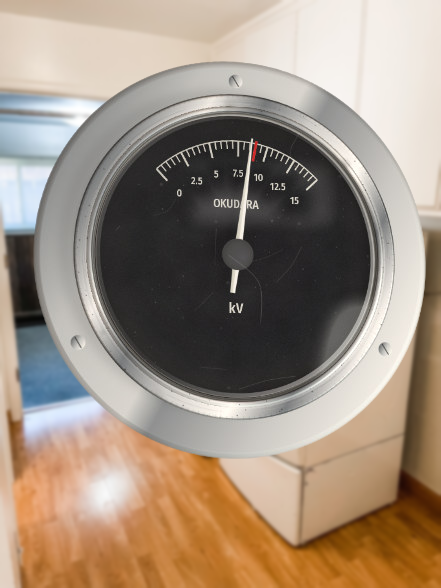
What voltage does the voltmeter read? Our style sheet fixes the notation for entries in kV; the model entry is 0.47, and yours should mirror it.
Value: 8.5
